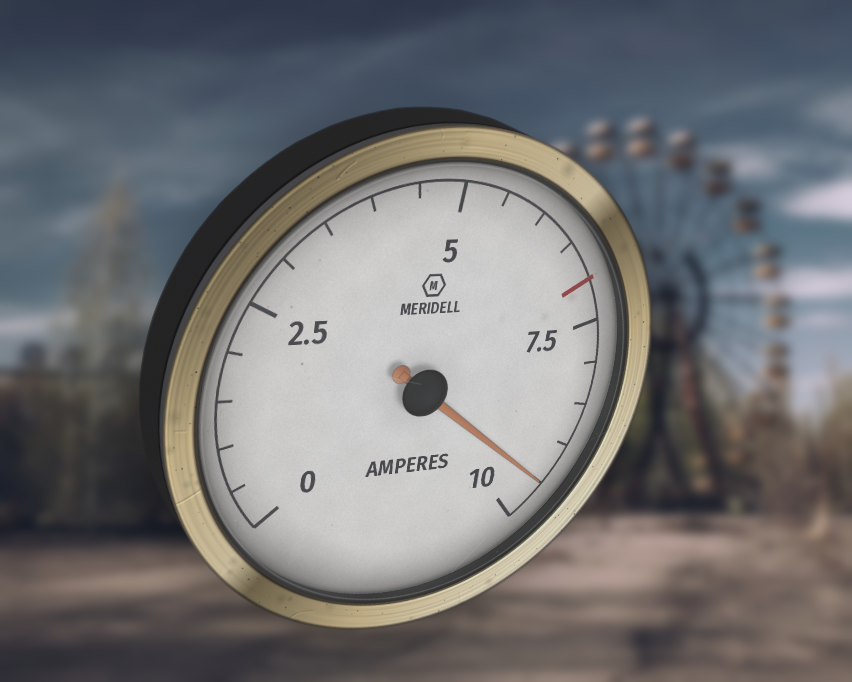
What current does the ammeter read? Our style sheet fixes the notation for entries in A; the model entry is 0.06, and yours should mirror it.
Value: 9.5
